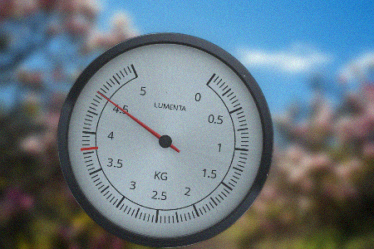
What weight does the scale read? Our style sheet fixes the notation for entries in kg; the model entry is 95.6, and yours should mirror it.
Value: 4.5
